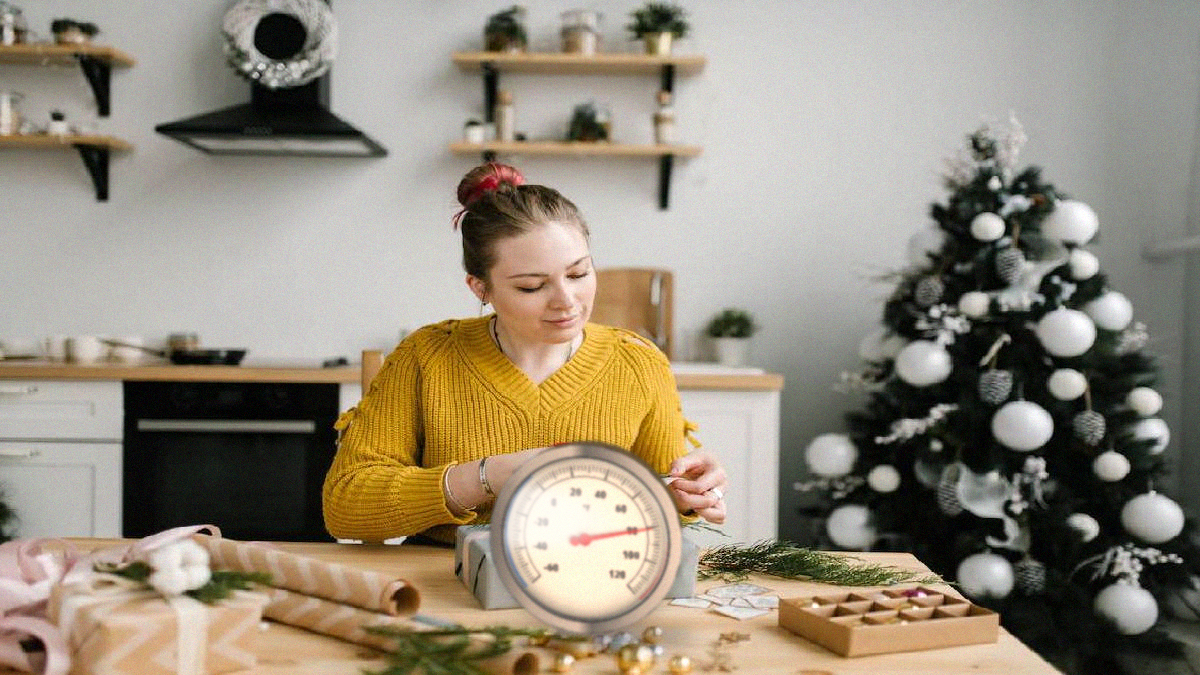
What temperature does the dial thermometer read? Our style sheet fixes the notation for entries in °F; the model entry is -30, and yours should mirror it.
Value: 80
